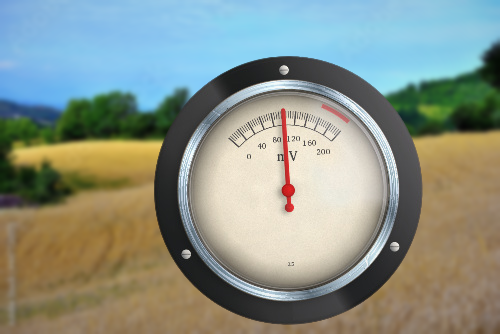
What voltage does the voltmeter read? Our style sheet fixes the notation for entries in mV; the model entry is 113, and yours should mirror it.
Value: 100
